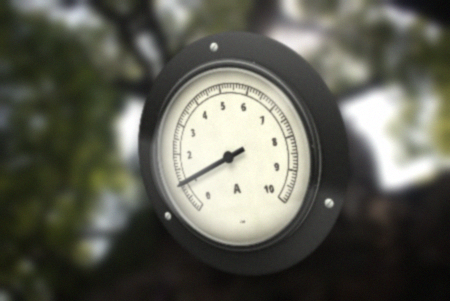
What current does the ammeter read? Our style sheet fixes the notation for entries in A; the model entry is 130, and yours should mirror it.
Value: 1
